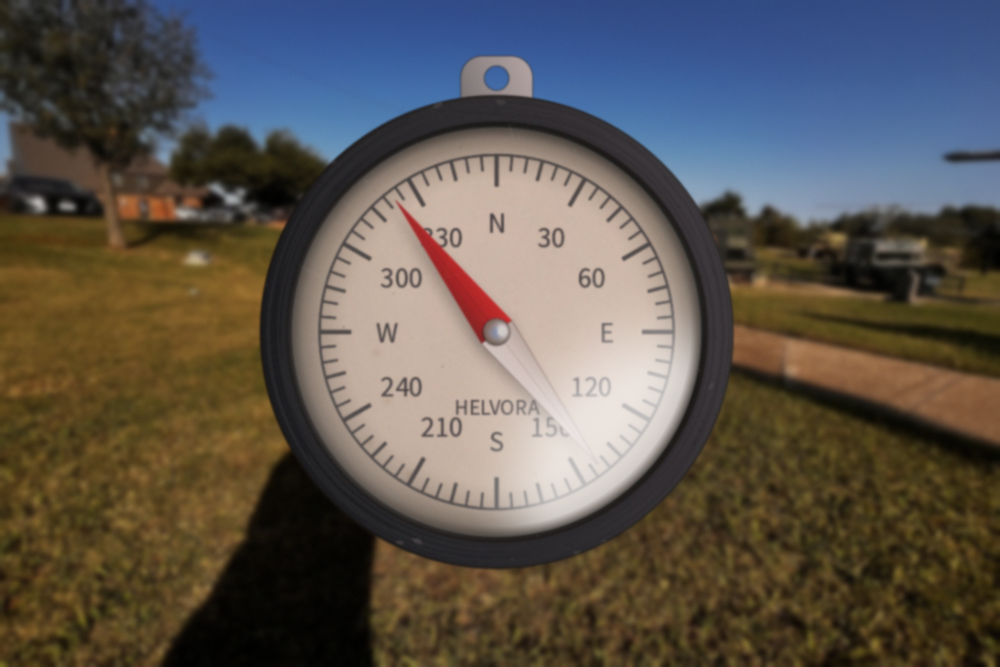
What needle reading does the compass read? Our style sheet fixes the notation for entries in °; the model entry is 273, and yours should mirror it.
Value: 322.5
